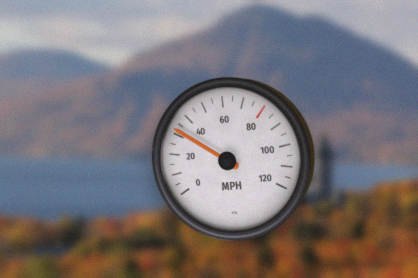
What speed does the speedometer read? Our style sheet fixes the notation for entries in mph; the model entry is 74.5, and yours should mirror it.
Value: 32.5
